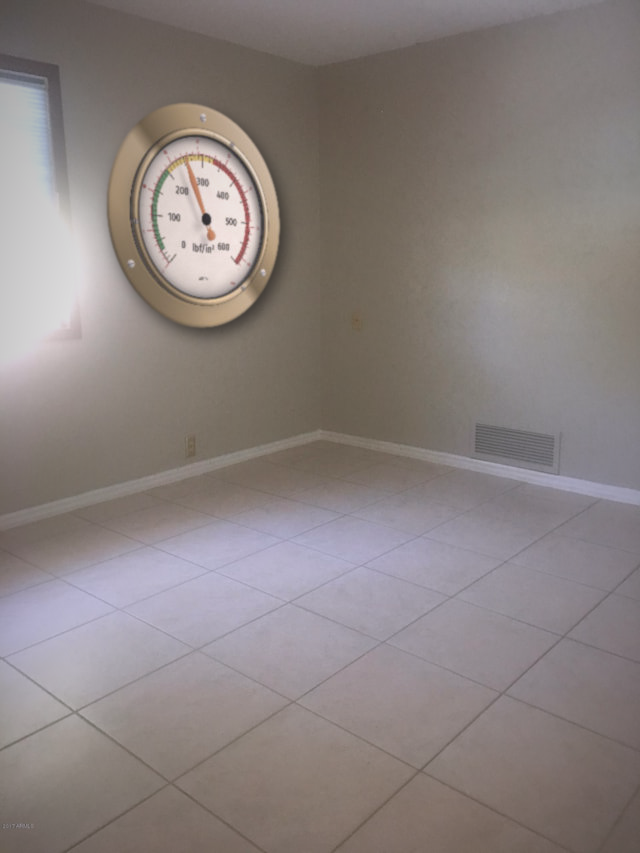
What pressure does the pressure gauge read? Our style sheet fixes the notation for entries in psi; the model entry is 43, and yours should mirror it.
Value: 250
